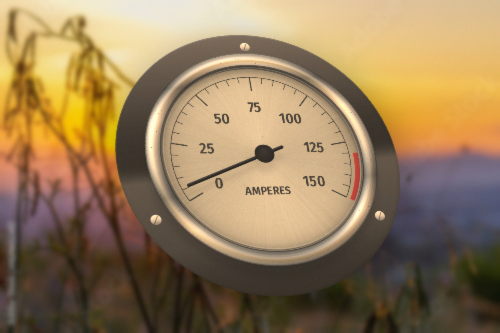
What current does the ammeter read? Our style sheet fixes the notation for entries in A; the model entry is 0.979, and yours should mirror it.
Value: 5
